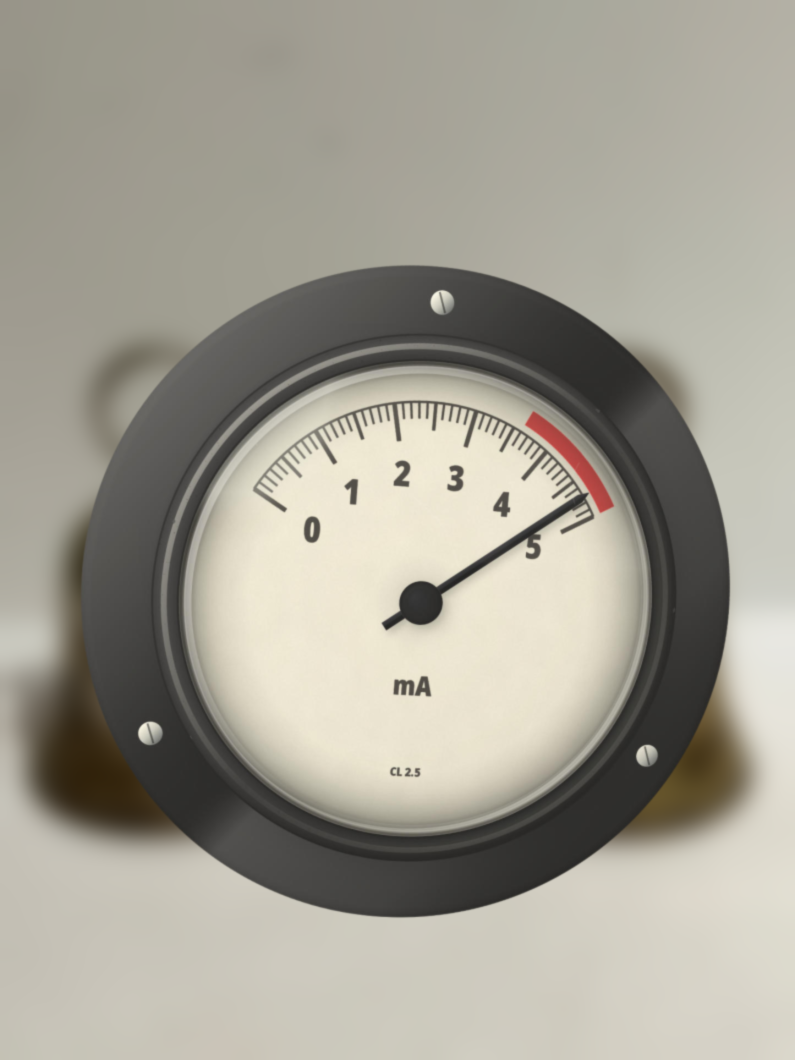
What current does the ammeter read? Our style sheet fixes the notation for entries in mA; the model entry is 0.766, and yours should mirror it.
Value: 4.7
